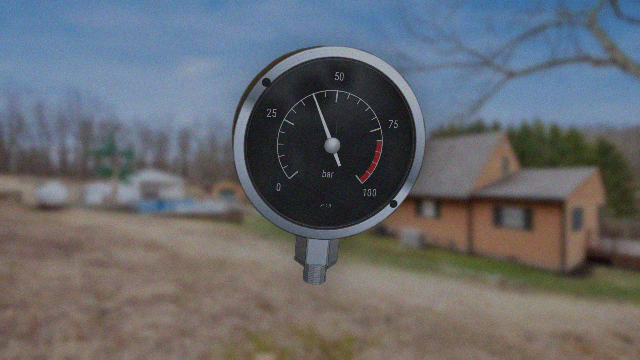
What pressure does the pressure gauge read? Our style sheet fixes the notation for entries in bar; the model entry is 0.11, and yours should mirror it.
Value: 40
